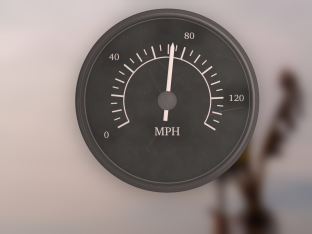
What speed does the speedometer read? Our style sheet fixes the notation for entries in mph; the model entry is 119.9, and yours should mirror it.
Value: 72.5
